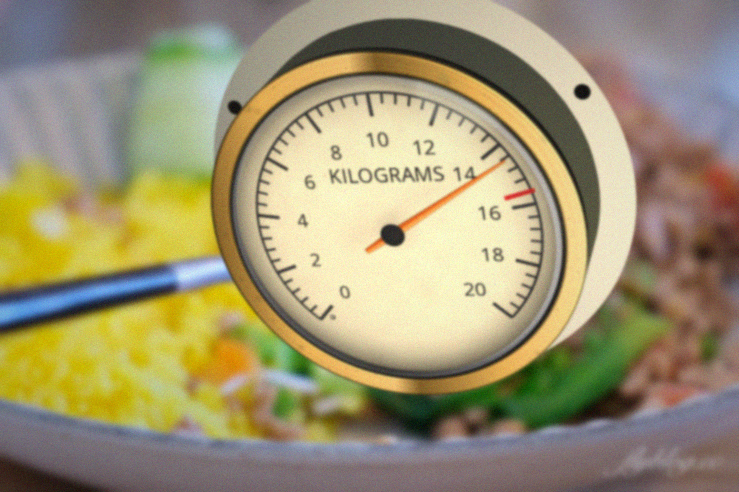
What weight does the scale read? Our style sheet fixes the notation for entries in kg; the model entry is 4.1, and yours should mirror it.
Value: 14.4
